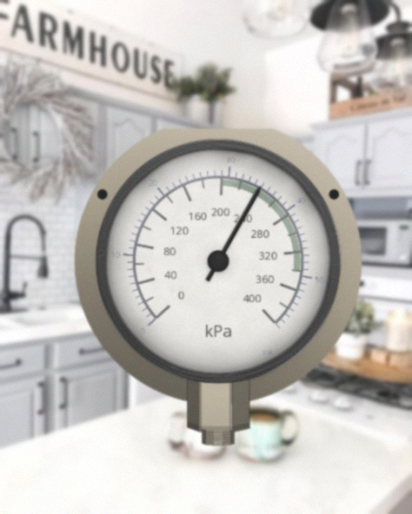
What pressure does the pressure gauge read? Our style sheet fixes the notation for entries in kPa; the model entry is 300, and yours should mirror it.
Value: 240
